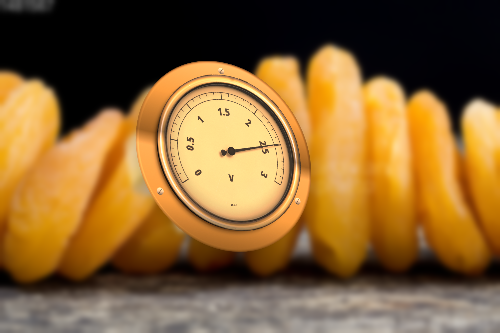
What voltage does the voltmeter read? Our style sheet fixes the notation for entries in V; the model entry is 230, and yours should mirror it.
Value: 2.5
